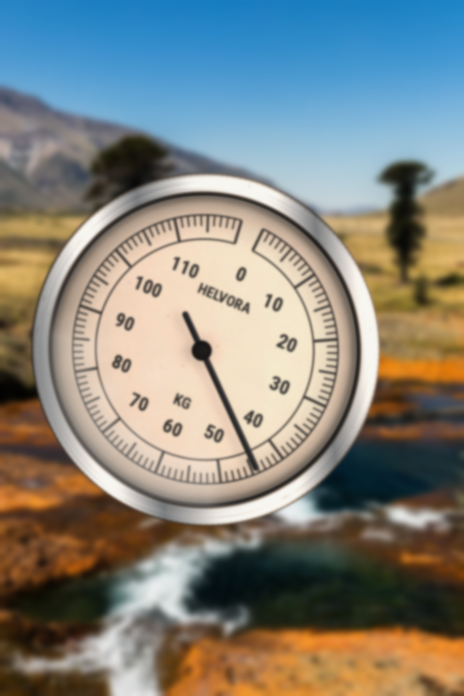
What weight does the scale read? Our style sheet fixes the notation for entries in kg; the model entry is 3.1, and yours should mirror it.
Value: 44
